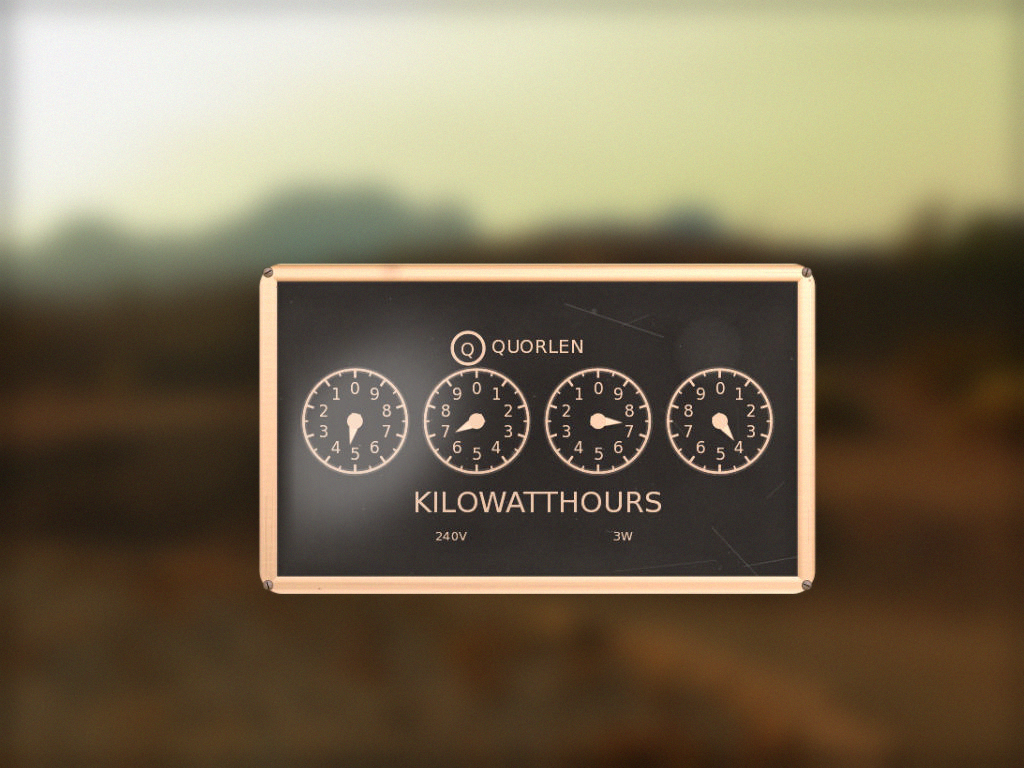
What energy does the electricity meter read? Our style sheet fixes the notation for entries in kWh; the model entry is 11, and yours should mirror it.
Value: 4674
